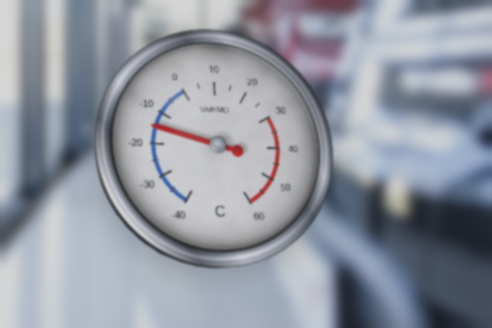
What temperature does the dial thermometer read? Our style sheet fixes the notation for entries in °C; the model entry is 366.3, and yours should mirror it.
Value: -15
